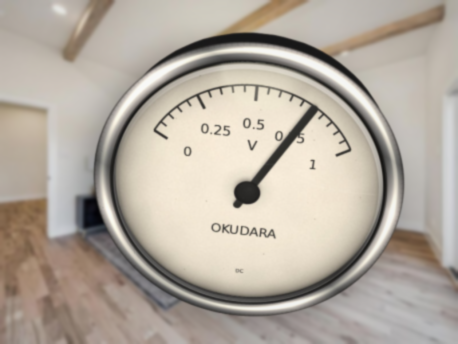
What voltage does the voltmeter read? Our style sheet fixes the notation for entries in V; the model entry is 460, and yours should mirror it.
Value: 0.75
